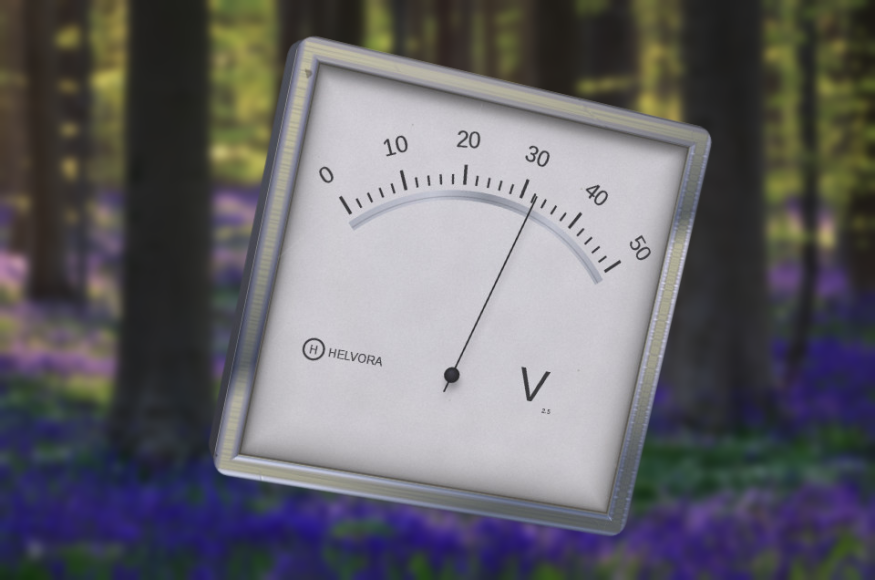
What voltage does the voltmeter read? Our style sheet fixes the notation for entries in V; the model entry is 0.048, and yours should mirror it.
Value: 32
